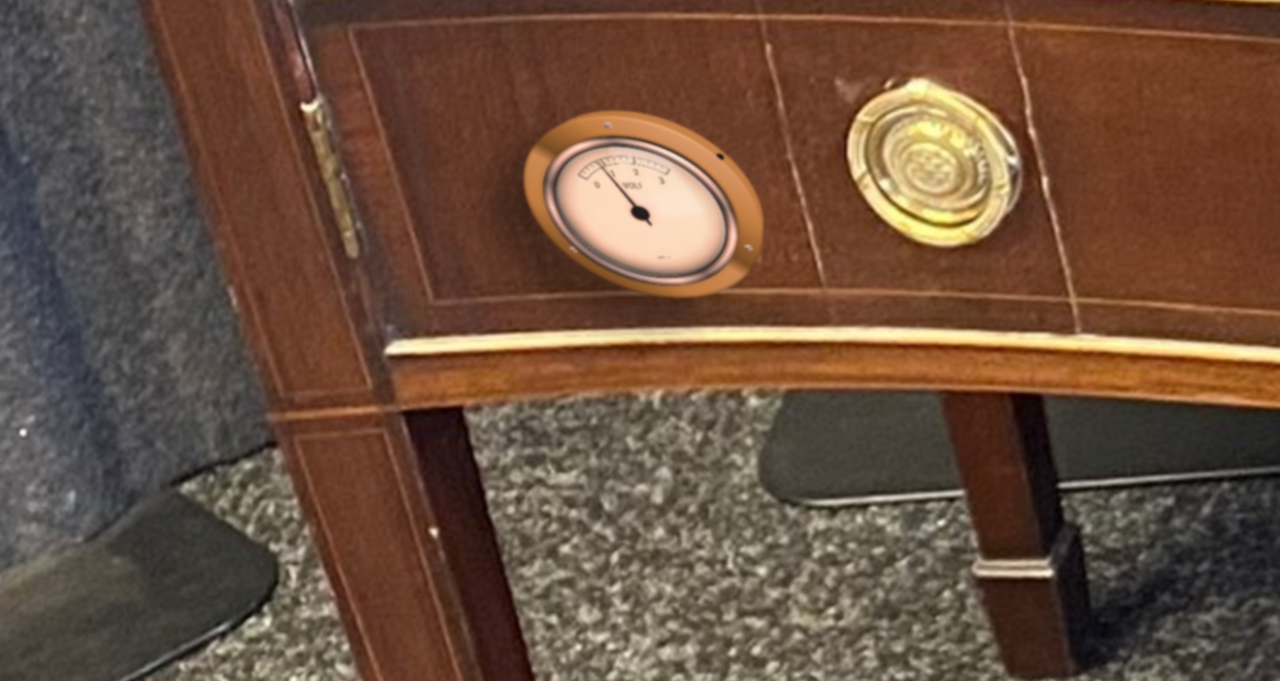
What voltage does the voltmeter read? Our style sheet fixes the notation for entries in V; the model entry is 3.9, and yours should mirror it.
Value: 1
